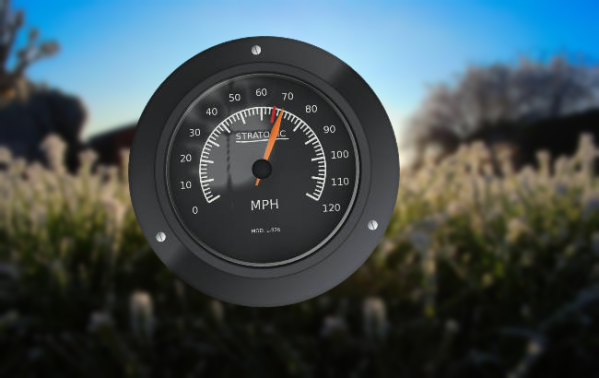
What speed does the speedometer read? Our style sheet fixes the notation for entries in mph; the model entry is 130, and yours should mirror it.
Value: 70
